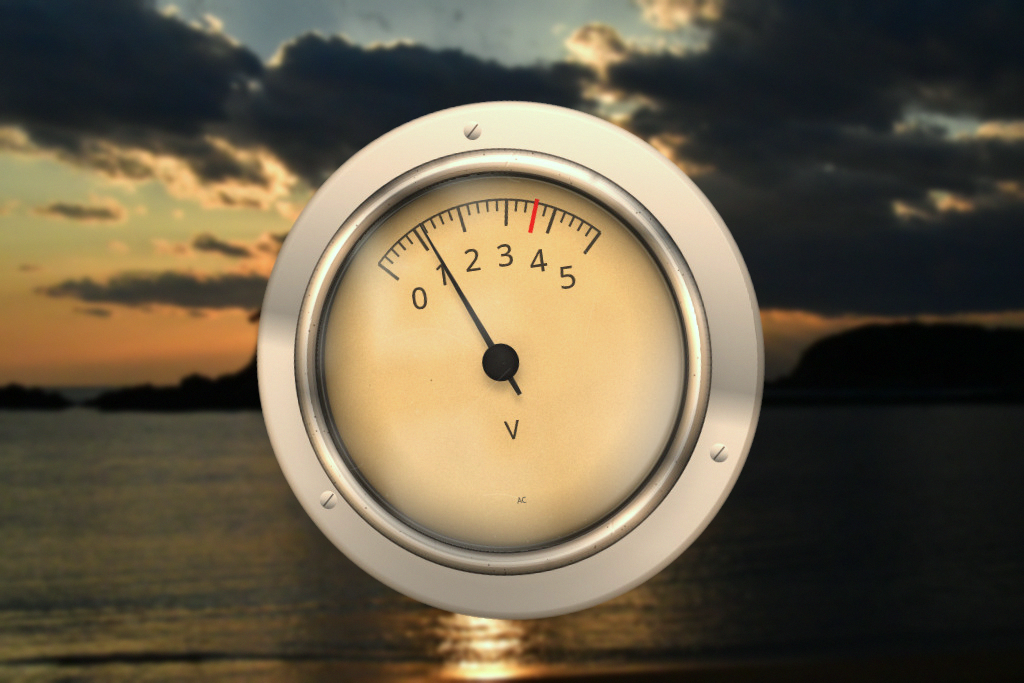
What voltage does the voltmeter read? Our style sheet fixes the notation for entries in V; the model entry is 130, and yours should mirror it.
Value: 1.2
